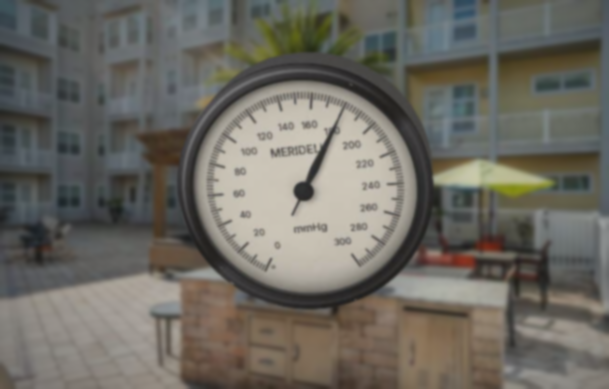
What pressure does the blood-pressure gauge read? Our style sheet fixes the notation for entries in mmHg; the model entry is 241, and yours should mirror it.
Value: 180
